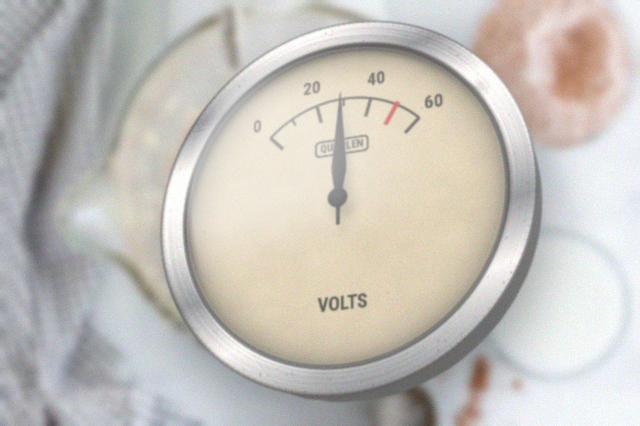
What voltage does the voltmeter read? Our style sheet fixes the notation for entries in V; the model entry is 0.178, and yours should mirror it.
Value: 30
